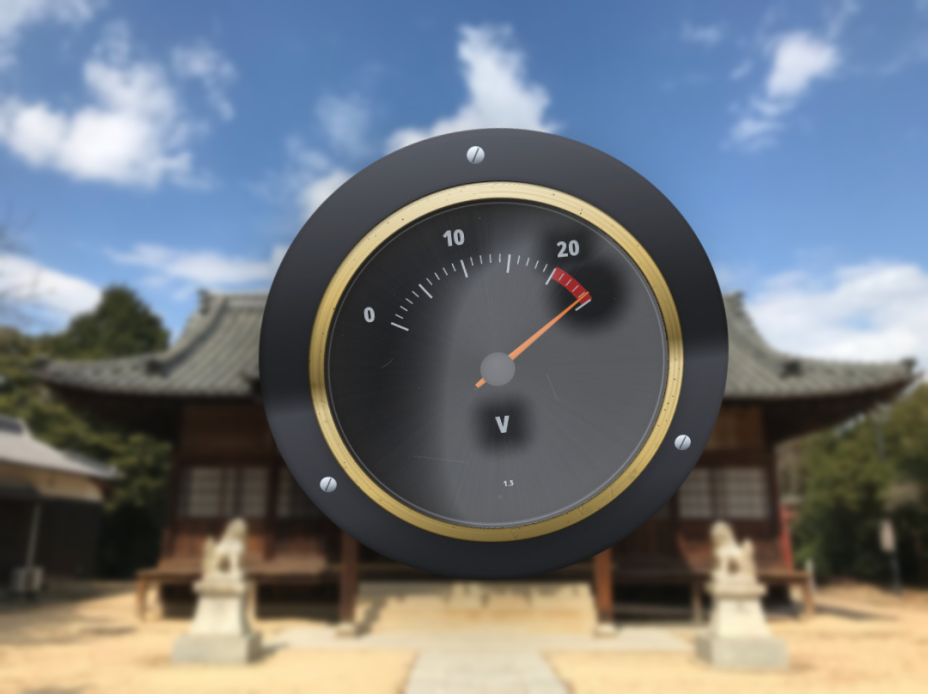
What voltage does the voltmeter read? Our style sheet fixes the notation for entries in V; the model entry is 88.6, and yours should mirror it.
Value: 24
